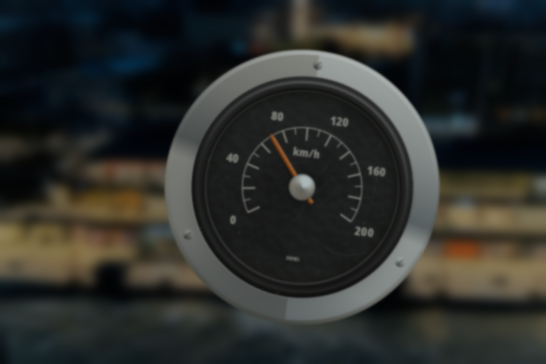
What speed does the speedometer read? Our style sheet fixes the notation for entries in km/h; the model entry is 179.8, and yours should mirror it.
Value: 70
